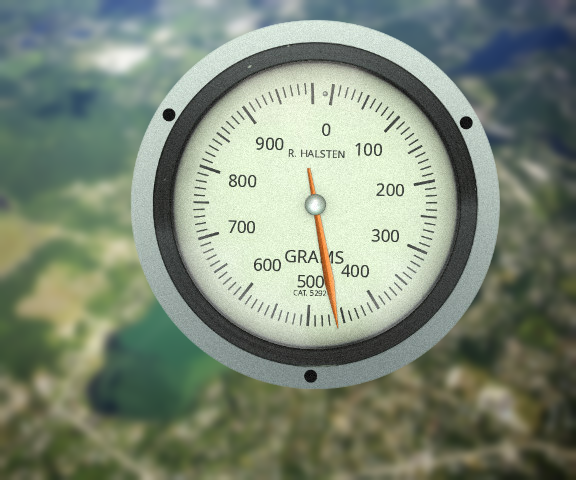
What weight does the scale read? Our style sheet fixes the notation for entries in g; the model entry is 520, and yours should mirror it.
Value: 460
